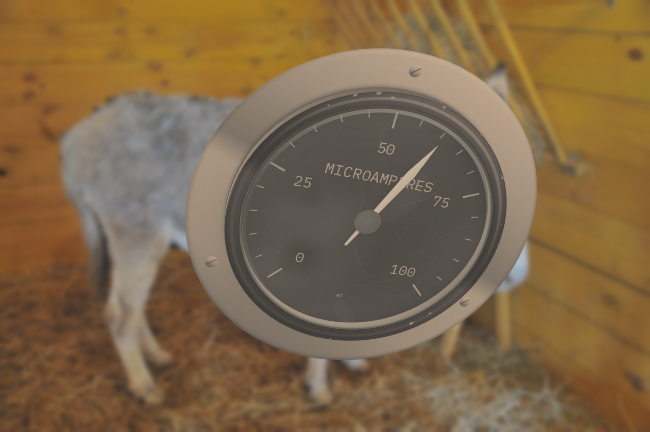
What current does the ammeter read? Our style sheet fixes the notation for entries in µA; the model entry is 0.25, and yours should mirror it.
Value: 60
